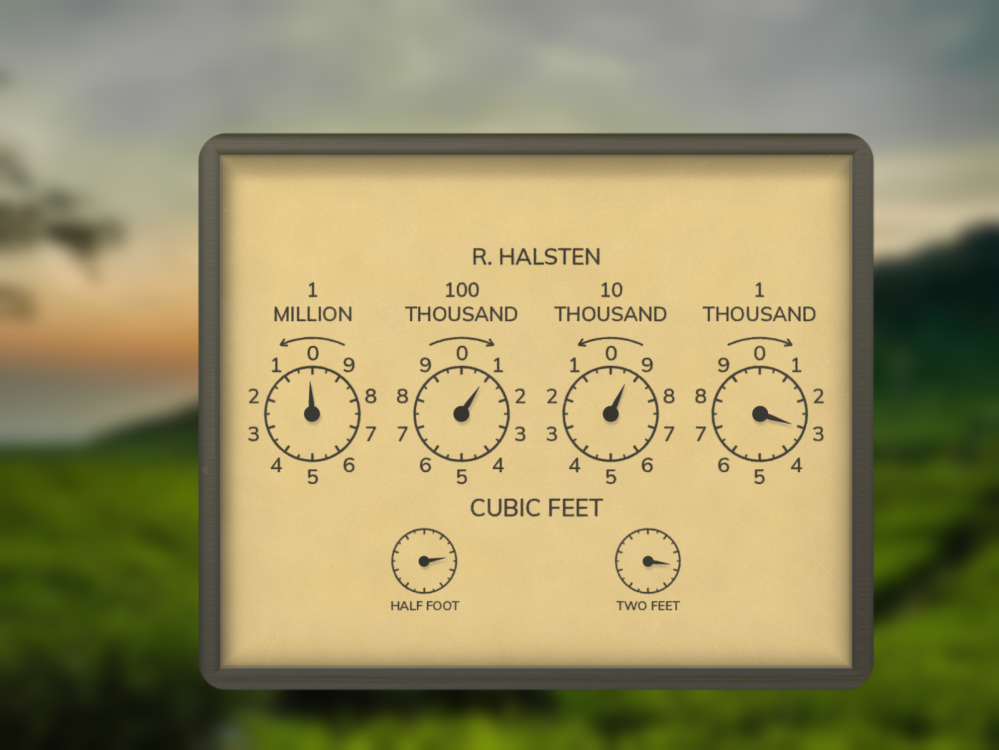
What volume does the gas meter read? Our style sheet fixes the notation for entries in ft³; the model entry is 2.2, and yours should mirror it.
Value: 9300
